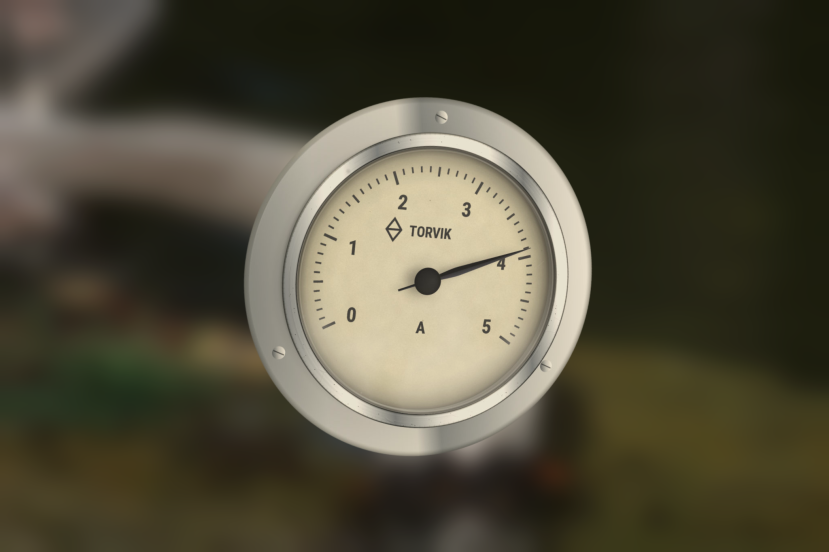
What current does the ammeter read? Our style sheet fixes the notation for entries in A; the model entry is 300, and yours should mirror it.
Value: 3.9
